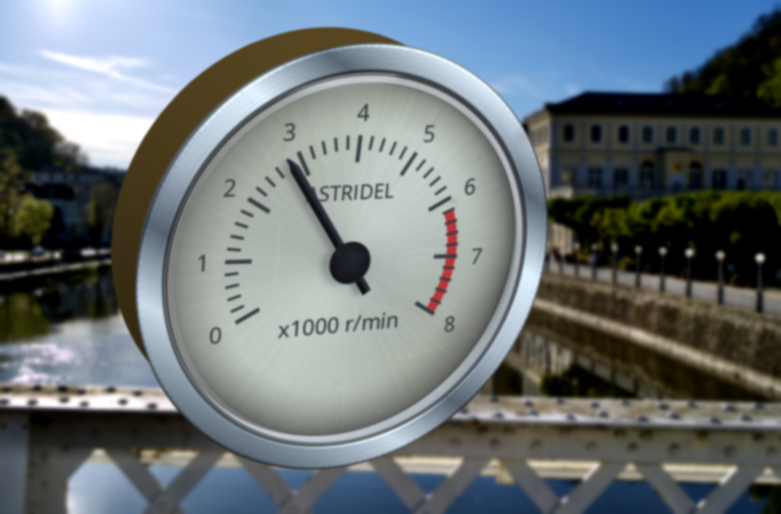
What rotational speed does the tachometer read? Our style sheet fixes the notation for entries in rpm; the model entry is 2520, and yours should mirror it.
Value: 2800
